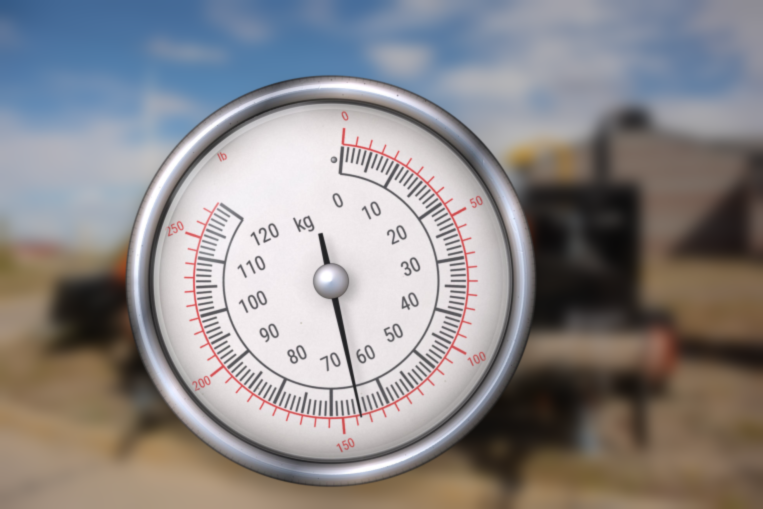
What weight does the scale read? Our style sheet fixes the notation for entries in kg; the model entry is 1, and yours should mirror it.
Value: 65
